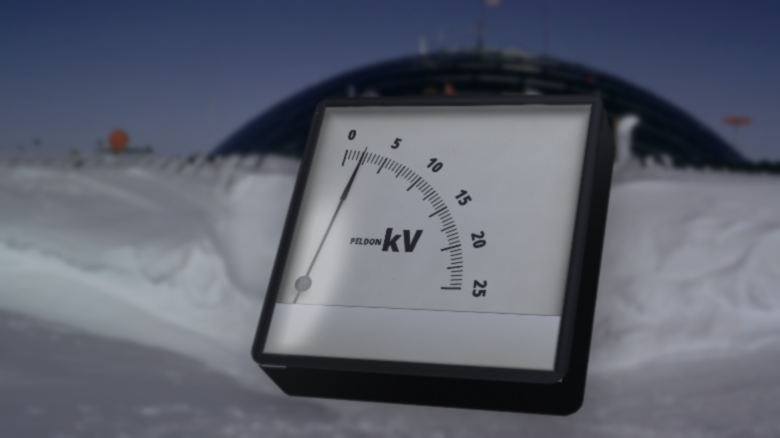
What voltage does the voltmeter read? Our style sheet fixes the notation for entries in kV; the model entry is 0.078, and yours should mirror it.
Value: 2.5
